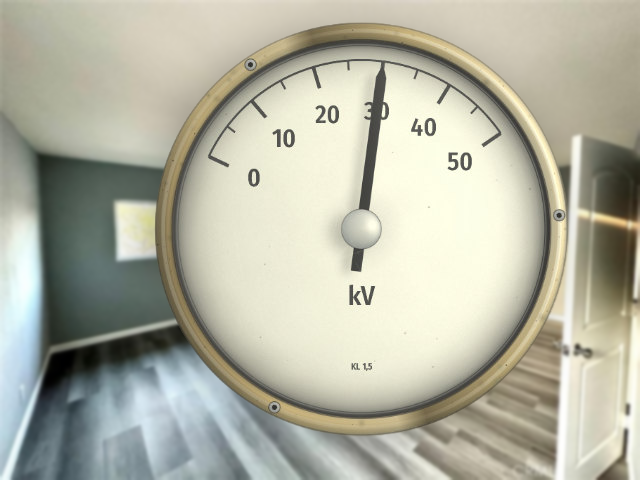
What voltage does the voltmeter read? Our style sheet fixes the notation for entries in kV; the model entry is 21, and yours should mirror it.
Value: 30
